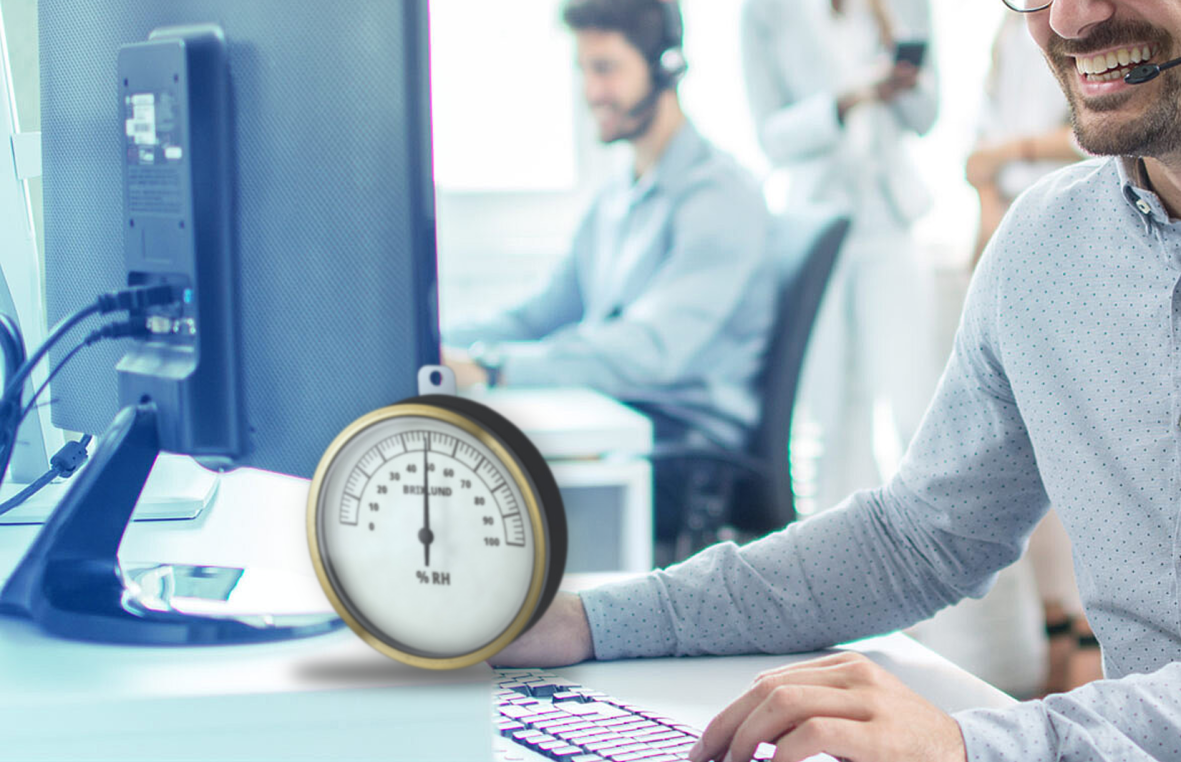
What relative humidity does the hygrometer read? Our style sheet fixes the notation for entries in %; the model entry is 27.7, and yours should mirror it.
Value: 50
